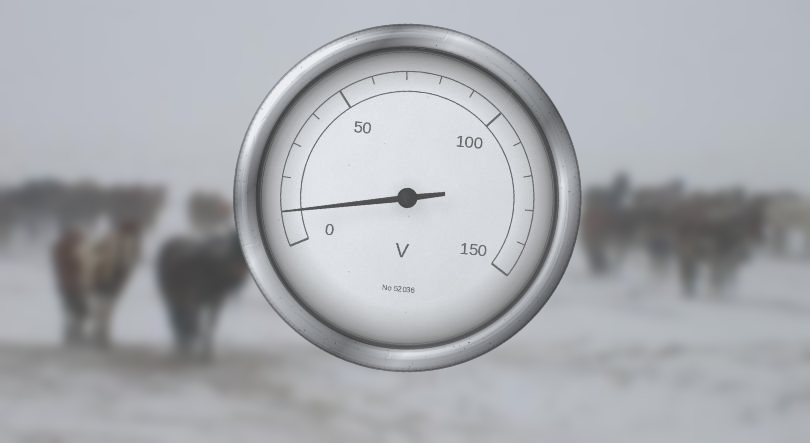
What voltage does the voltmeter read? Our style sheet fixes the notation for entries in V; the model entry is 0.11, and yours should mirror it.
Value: 10
